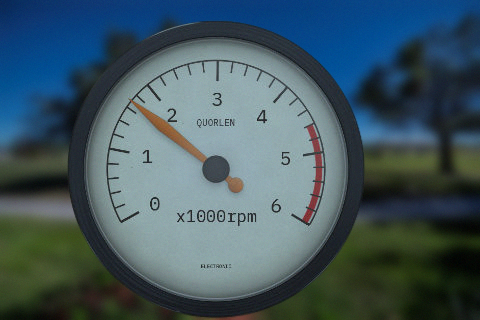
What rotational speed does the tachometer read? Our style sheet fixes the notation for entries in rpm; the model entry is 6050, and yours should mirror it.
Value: 1700
